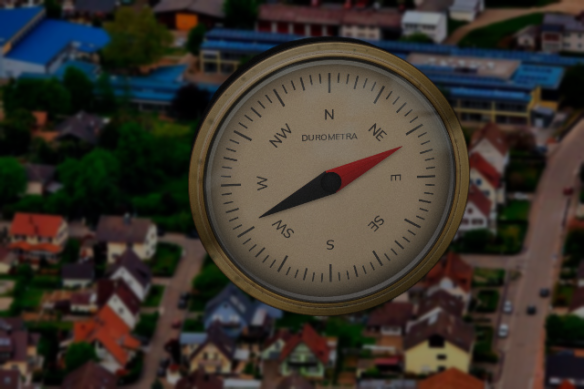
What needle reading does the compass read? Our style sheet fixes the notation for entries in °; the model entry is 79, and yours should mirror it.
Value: 65
